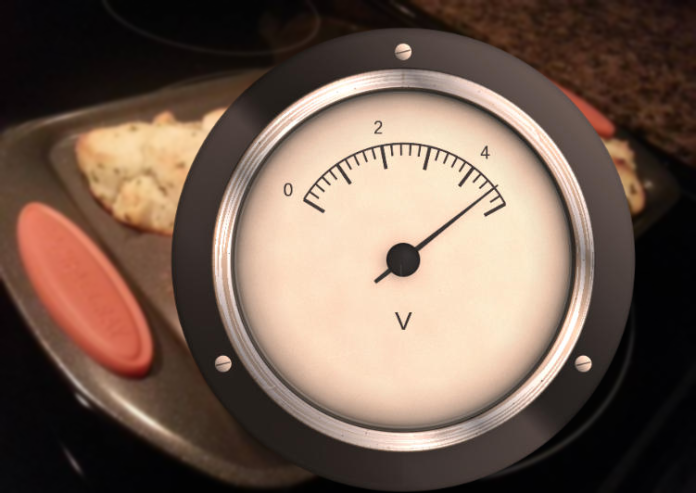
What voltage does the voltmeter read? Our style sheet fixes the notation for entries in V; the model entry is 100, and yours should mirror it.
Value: 4.6
